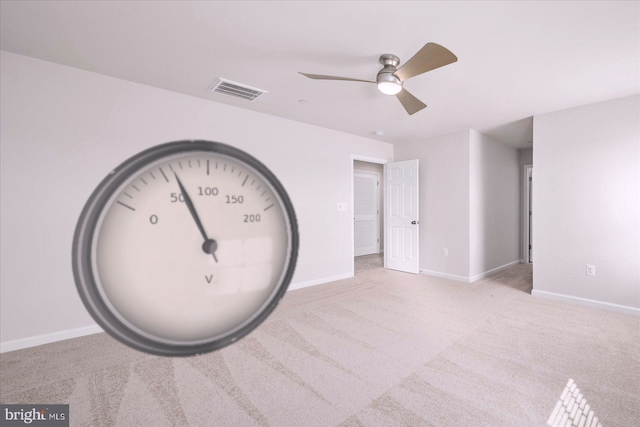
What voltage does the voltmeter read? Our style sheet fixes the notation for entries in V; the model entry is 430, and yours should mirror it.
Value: 60
